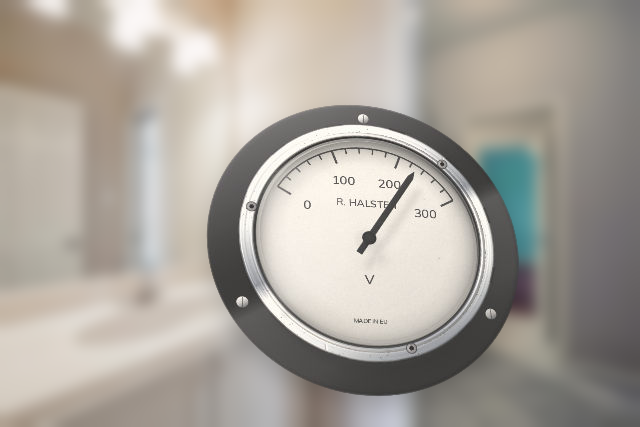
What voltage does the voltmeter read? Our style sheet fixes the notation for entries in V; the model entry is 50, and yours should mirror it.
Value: 230
